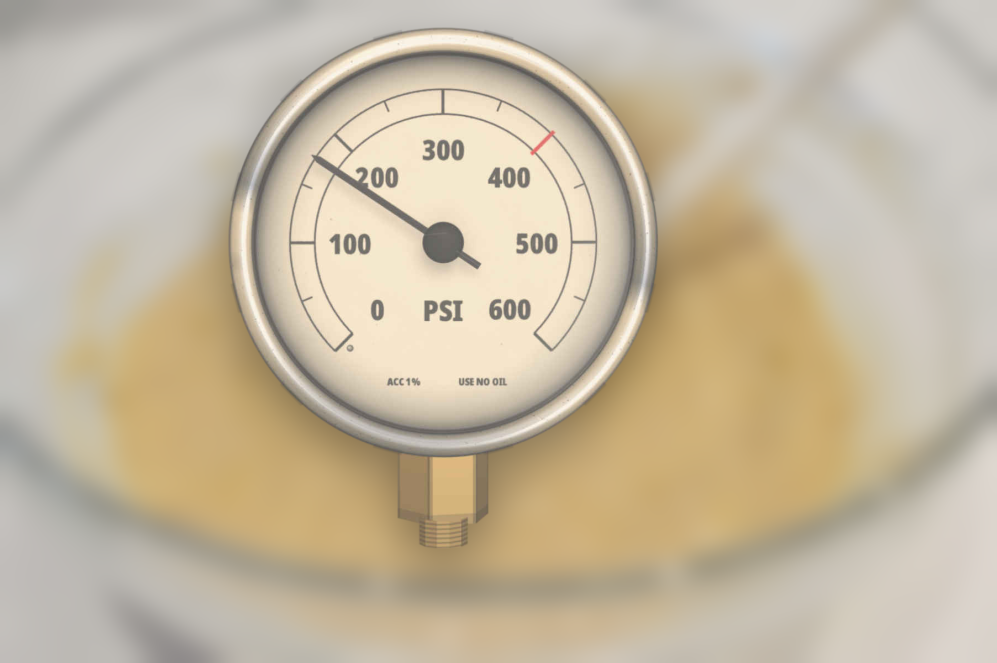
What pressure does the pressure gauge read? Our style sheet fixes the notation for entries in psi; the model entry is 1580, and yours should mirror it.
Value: 175
